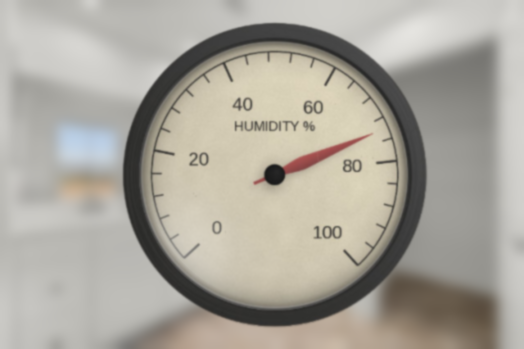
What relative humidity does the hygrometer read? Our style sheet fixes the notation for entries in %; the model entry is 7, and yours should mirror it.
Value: 74
